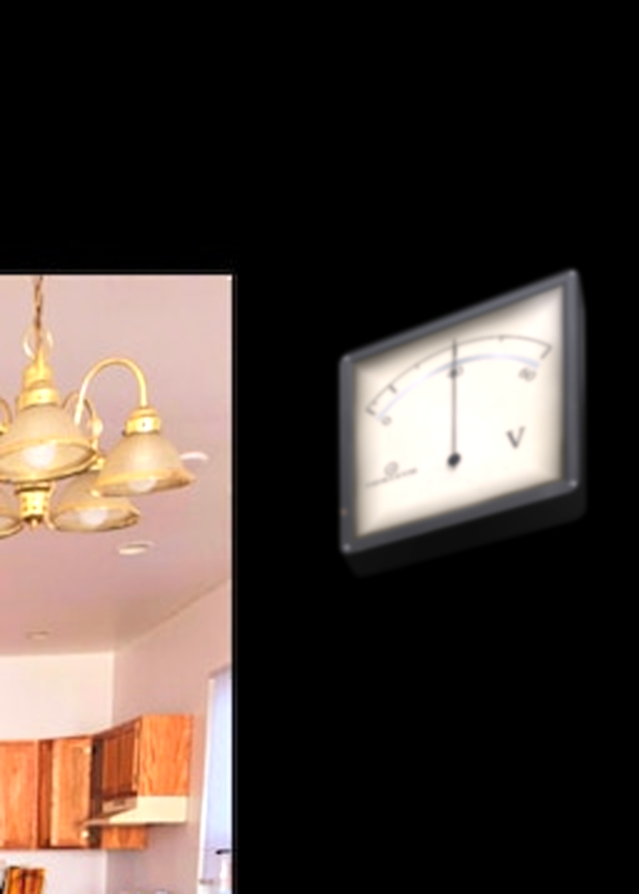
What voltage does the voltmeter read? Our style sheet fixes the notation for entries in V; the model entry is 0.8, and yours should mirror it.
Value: 40
